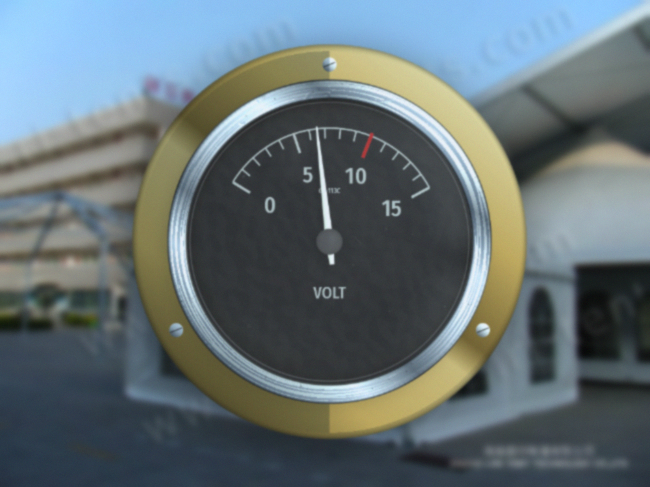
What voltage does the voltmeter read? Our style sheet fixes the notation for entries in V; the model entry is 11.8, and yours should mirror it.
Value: 6.5
